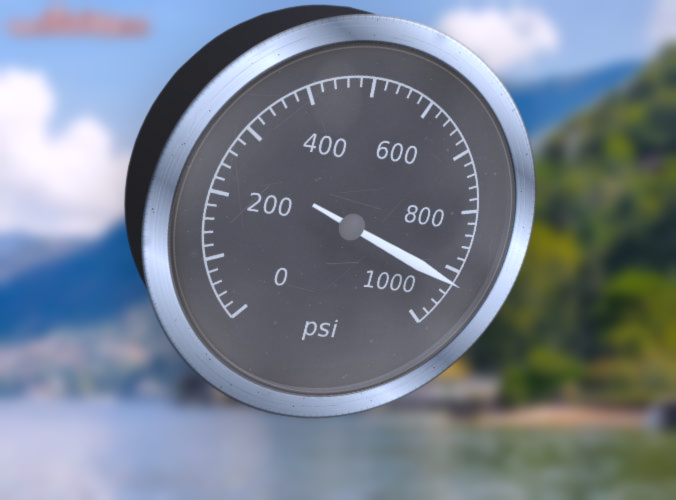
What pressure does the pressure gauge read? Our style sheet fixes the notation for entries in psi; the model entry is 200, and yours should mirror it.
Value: 920
